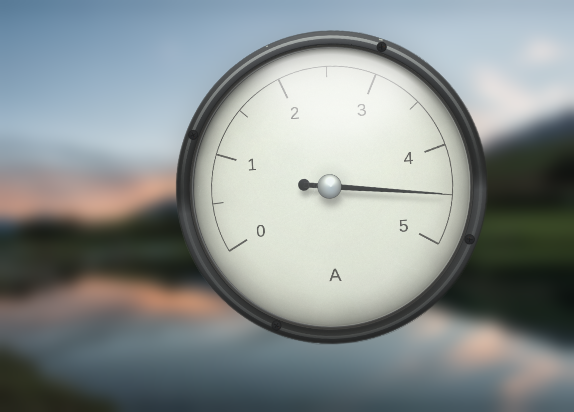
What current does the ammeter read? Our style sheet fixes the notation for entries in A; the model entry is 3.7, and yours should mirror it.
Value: 4.5
